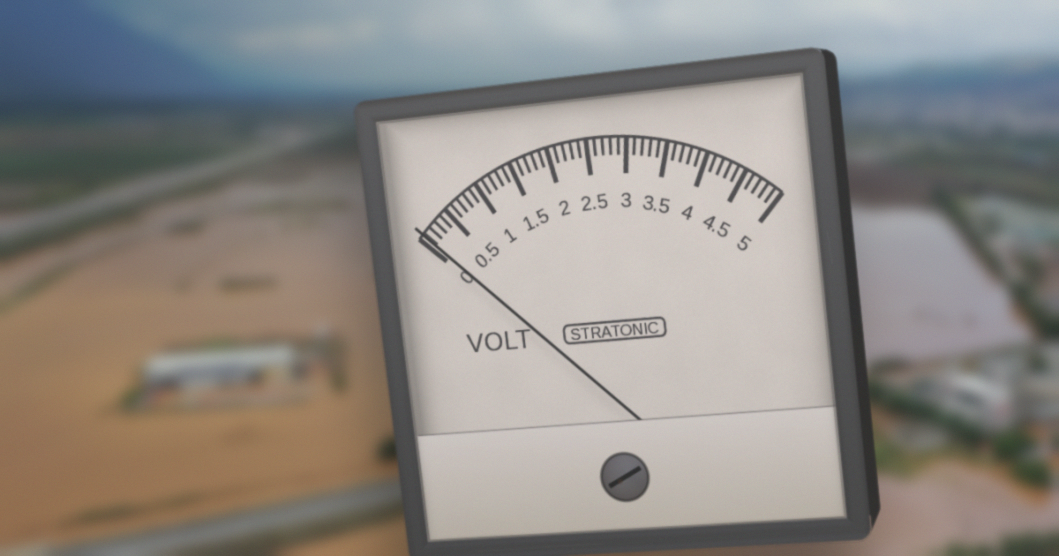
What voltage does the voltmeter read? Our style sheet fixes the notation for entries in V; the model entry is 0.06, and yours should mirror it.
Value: 0.1
